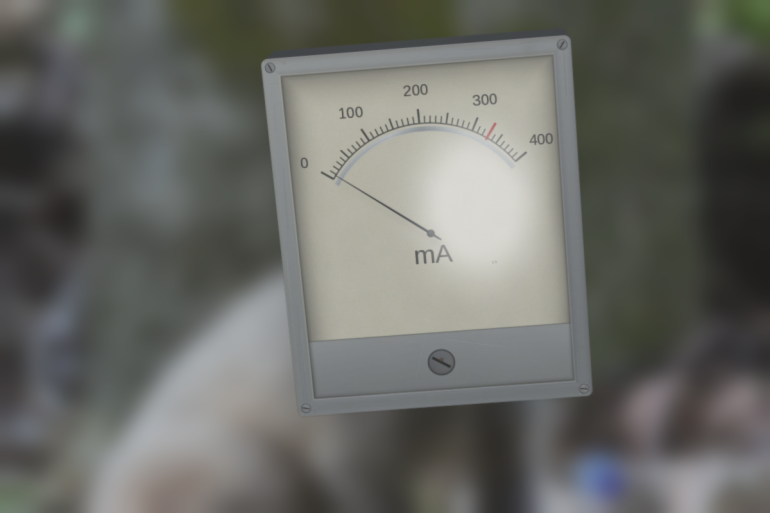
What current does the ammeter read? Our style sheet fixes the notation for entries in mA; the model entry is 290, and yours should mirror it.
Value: 10
